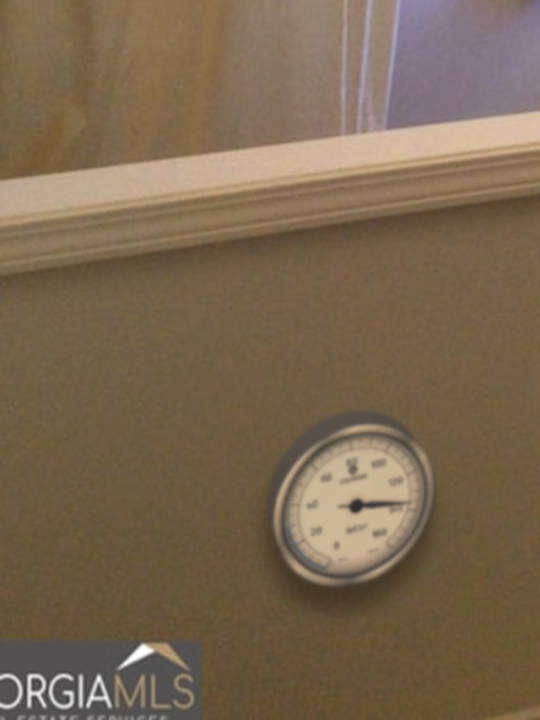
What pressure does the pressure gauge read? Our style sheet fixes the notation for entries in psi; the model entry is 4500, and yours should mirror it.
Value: 135
